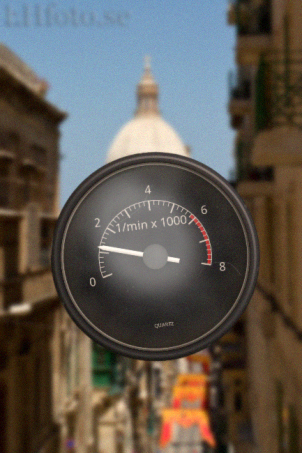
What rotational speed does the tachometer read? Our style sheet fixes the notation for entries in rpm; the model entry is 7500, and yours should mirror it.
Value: 1200
